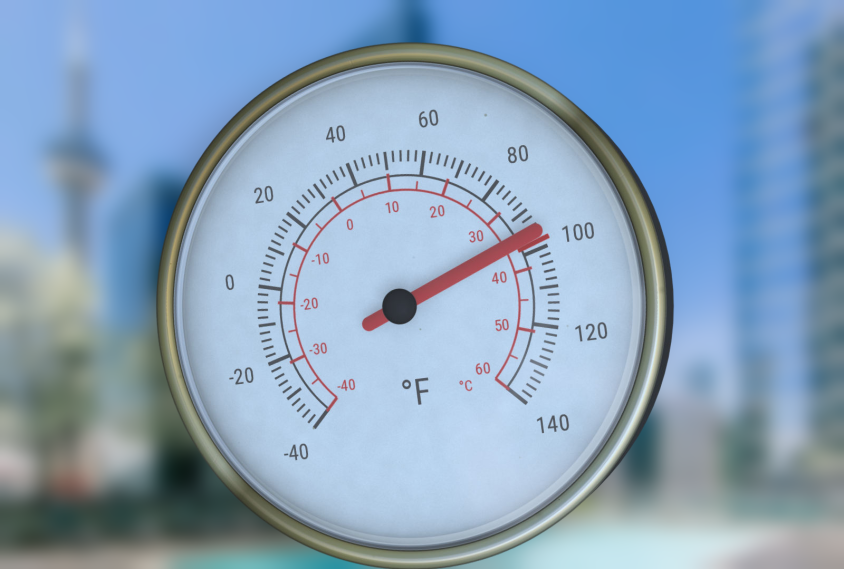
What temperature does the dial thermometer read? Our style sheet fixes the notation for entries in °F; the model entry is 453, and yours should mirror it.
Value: 96
